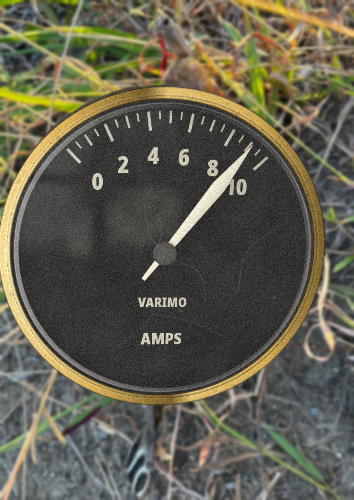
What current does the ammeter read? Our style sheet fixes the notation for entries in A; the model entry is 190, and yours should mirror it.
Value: 9
